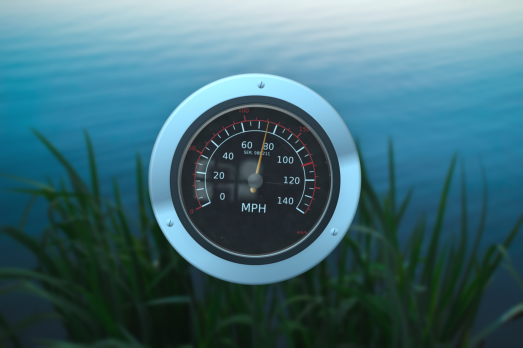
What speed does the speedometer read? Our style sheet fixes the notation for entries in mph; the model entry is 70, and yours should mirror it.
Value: 75
